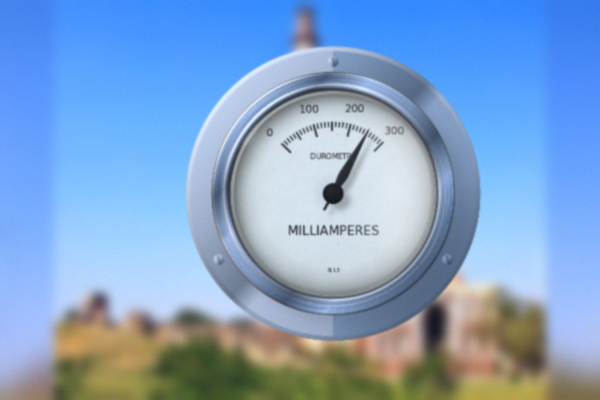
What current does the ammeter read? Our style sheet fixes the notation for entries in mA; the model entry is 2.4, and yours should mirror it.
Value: 250
